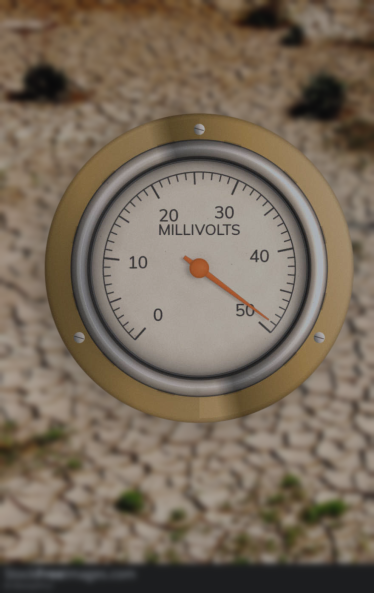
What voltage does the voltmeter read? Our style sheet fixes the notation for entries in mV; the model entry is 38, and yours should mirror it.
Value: 49
